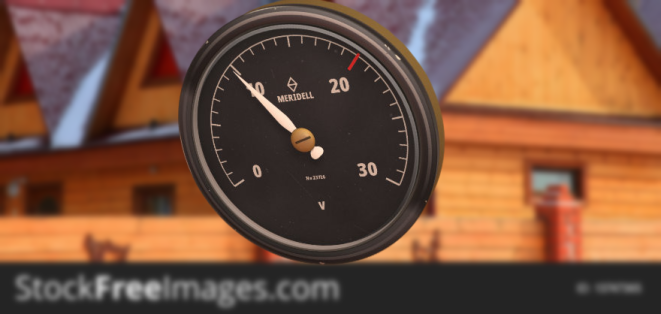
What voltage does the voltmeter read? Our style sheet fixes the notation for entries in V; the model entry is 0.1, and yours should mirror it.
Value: 10
